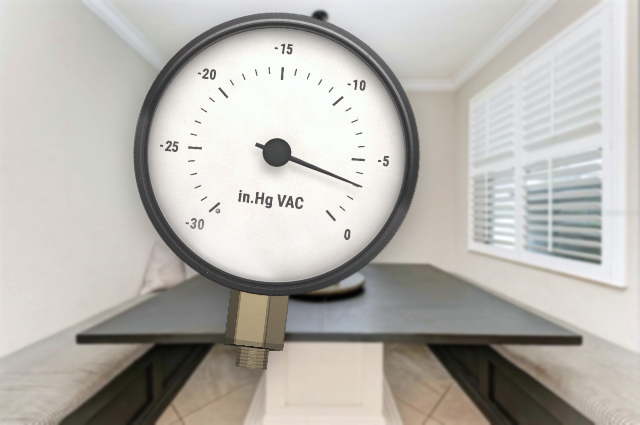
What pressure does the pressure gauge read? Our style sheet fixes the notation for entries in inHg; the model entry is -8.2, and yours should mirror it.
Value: -3
